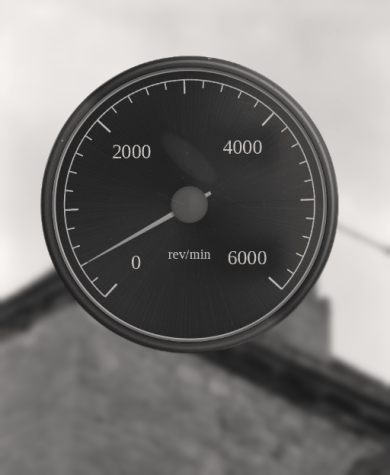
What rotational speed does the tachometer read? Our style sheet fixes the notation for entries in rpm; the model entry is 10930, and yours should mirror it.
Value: 400
